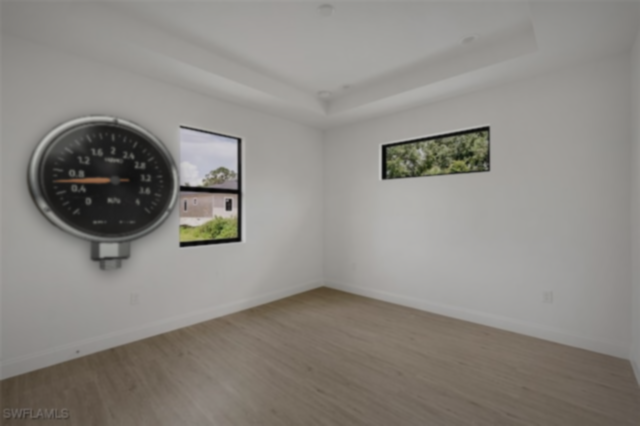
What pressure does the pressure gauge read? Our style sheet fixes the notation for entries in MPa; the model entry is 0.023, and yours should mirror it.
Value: 0.6
